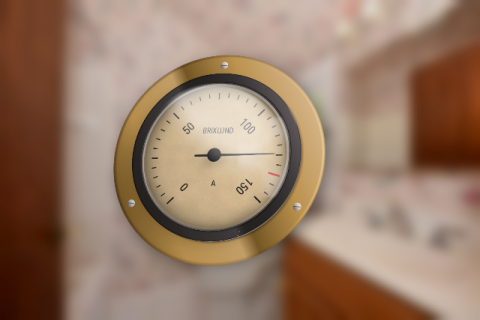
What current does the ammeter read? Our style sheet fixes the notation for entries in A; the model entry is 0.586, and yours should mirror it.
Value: 125
